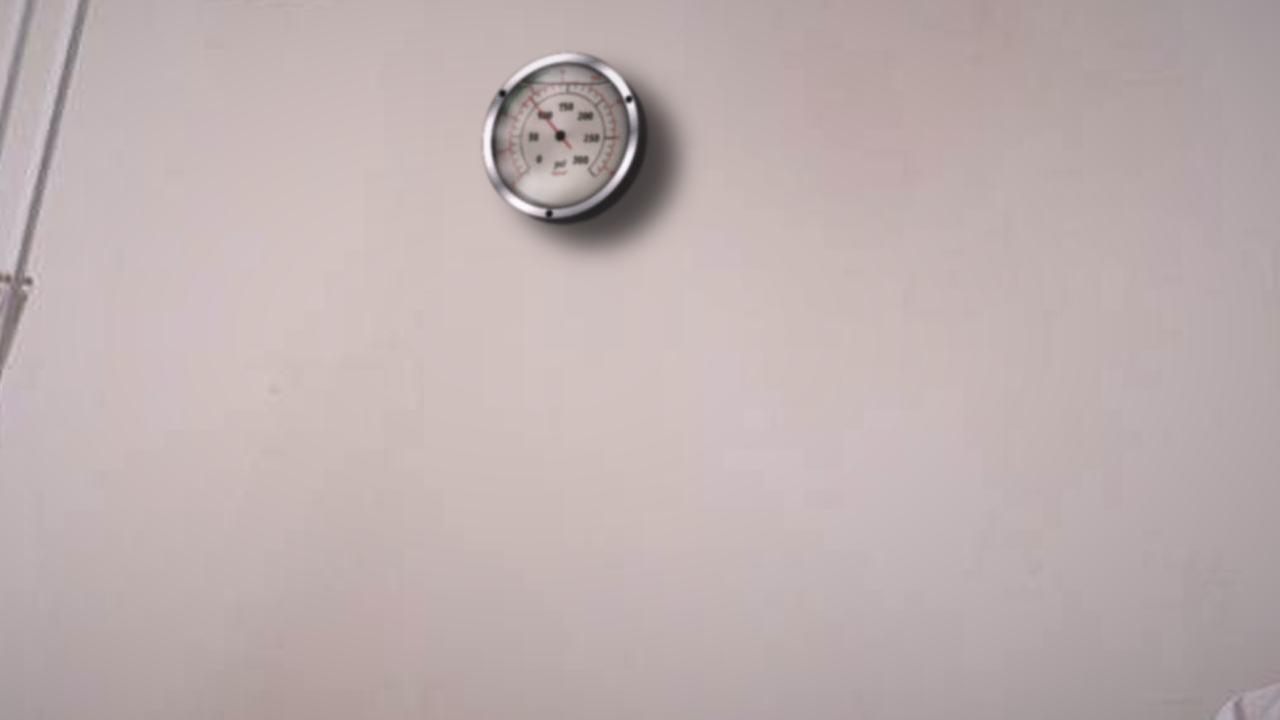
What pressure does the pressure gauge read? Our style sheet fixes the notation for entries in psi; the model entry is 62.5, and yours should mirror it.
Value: 100
